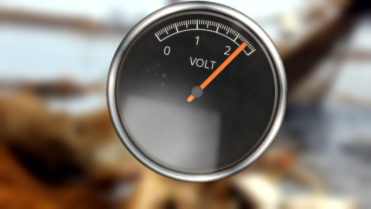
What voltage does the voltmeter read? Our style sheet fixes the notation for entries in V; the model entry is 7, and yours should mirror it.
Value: 2.25
